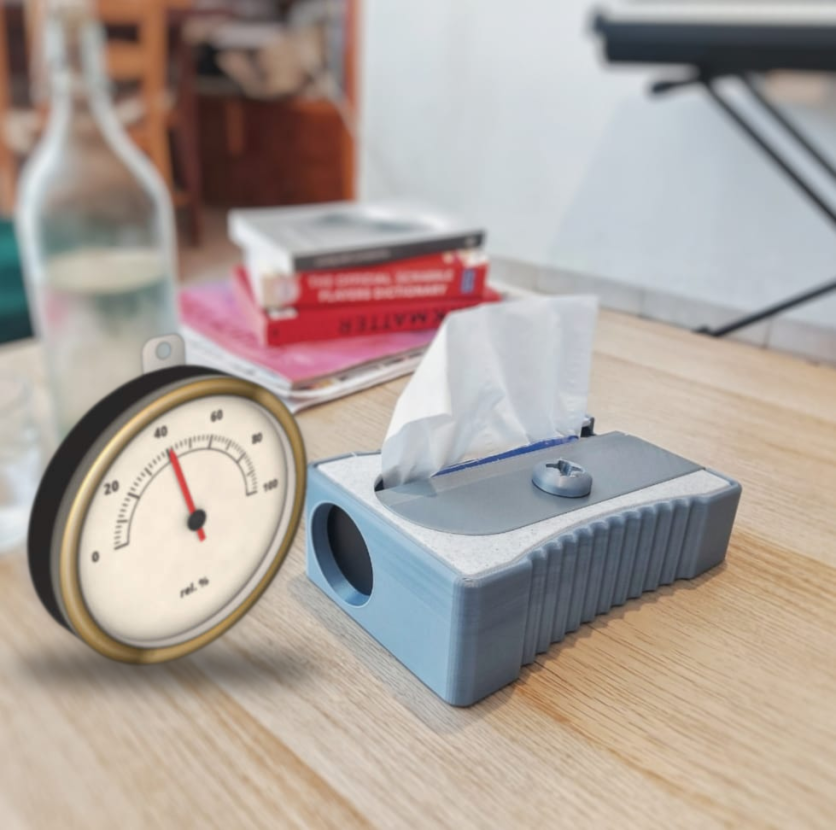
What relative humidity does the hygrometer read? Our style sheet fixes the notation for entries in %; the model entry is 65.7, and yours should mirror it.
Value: 40
